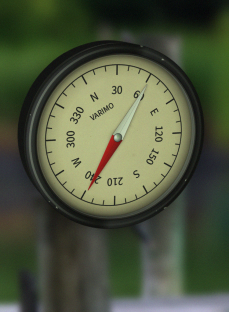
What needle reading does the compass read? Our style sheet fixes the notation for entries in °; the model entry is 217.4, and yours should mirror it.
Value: 240
